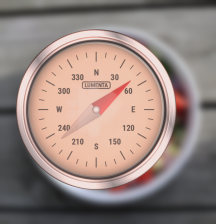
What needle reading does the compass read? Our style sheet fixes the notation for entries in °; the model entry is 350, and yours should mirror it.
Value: 50
